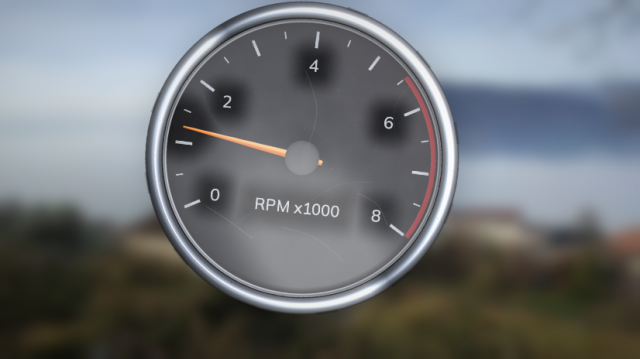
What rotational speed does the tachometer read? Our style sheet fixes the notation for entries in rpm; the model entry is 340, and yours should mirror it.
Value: 1250
